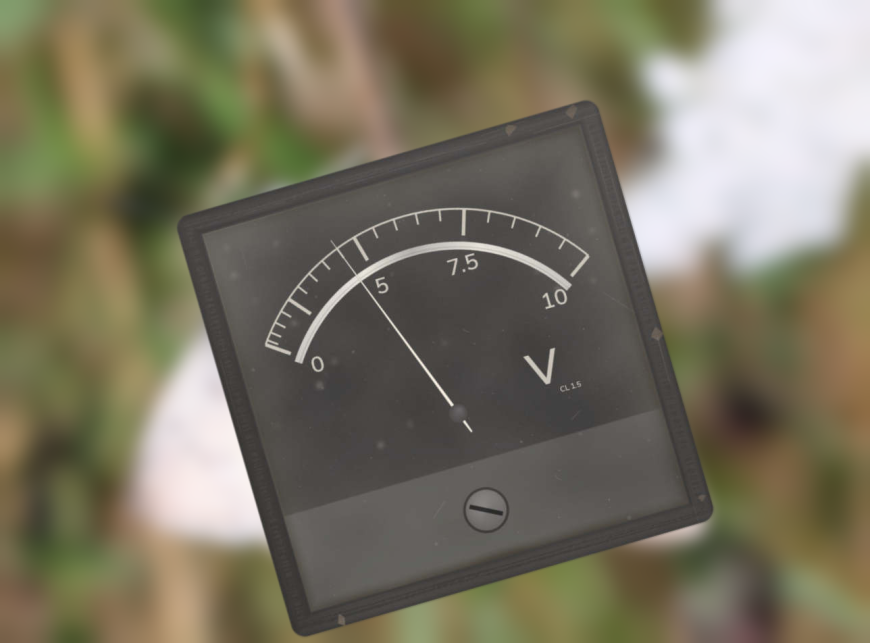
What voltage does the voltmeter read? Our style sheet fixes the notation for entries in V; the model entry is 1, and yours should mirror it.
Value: 4.5
